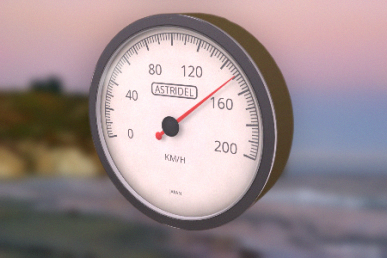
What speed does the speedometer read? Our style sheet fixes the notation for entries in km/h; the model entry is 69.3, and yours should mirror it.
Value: 150
